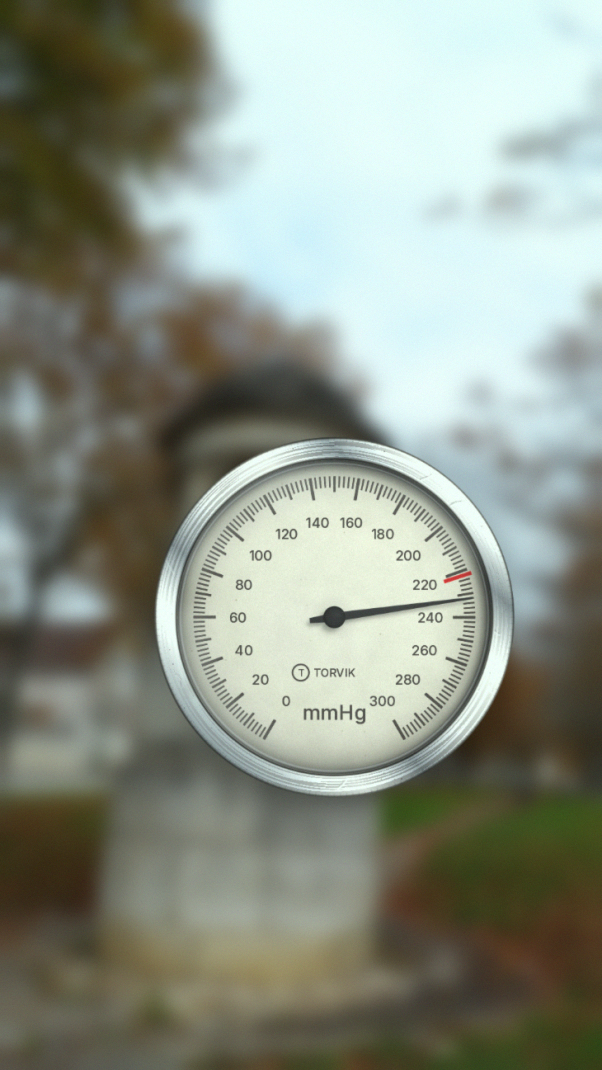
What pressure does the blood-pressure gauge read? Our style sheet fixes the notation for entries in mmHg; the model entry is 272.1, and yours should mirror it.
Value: 232
